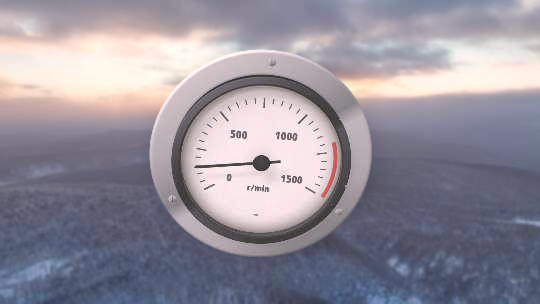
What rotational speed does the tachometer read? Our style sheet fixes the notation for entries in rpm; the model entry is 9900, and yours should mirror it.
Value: 150
